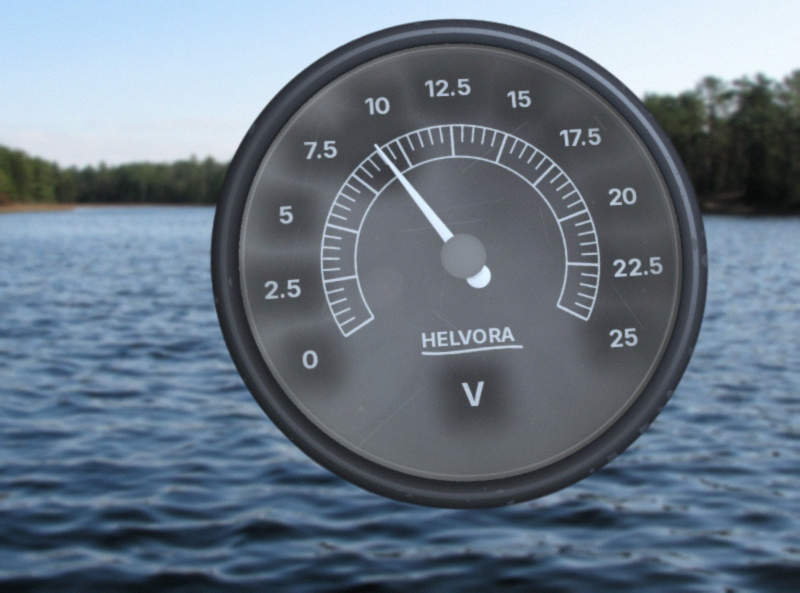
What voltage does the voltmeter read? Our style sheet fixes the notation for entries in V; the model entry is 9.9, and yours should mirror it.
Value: 9
